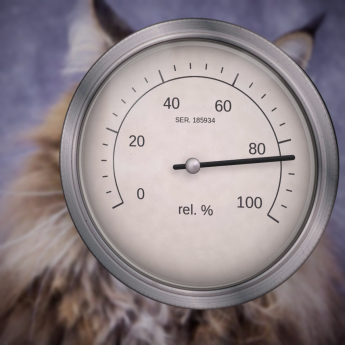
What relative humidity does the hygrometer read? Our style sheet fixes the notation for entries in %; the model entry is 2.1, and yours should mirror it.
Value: 84
